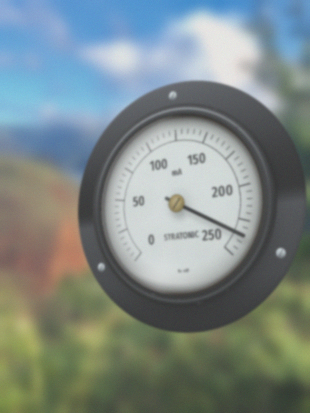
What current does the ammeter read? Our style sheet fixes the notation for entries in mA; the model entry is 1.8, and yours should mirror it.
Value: 235
